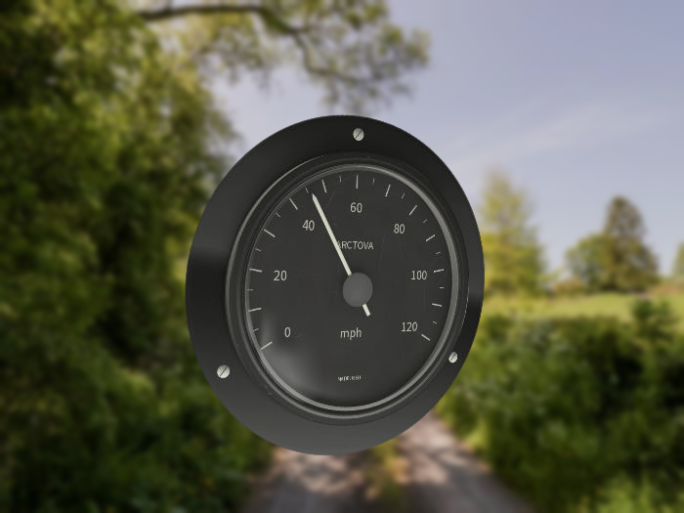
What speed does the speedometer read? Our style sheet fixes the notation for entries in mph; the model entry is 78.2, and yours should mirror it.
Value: 45
